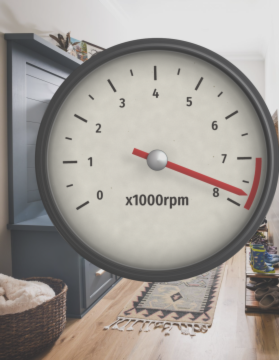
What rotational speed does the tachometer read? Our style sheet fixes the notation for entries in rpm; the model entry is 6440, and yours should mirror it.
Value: 7750
